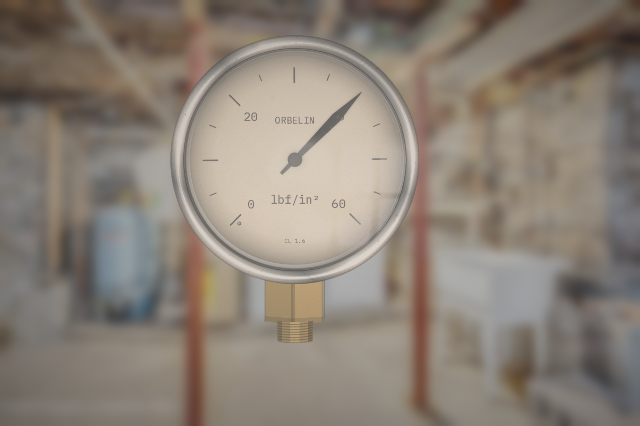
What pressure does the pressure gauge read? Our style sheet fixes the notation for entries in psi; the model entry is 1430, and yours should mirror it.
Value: 40
